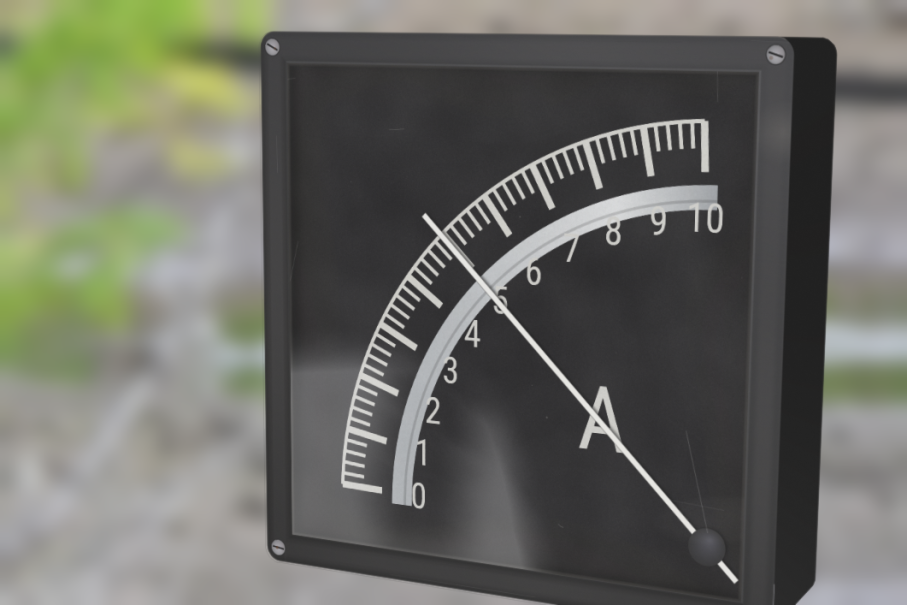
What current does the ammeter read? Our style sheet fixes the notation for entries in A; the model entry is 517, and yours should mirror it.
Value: 5
